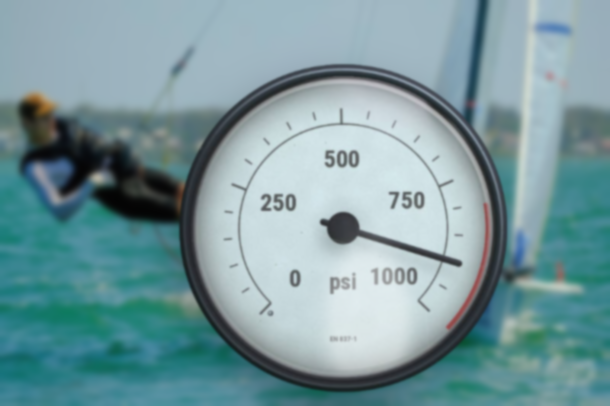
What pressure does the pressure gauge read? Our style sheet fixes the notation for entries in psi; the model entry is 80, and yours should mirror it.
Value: 900
